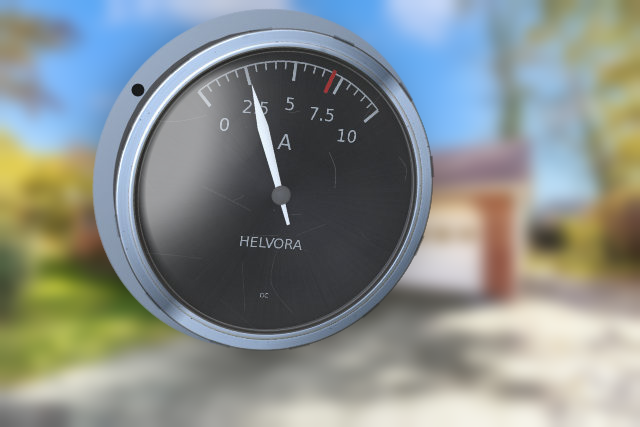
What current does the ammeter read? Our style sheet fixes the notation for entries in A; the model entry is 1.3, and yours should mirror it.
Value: 2.5
